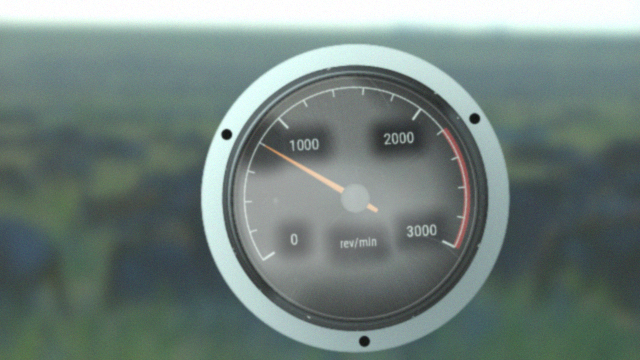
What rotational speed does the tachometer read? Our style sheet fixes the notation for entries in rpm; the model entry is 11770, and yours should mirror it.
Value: 800
